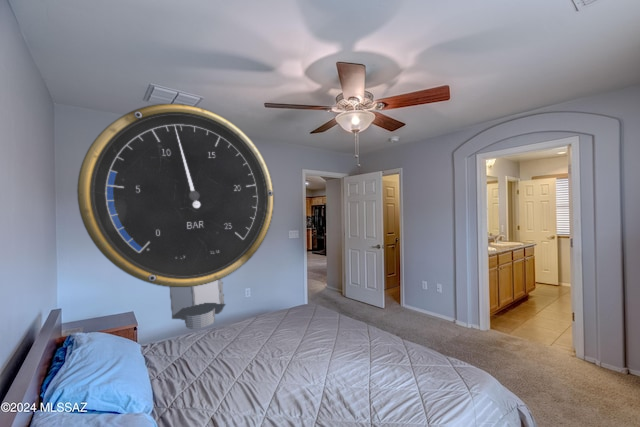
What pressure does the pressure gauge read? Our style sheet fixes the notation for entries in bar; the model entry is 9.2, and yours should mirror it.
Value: 11.5
